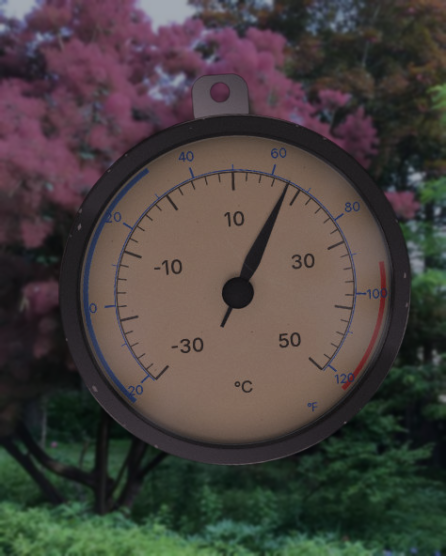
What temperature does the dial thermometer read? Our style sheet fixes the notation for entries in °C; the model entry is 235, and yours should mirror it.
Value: 18
